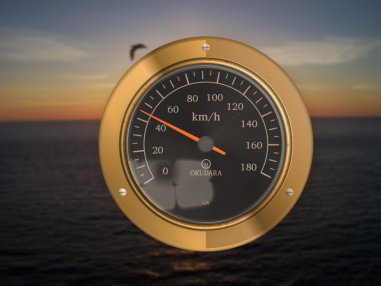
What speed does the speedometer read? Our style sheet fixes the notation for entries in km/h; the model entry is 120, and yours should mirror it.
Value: 45
